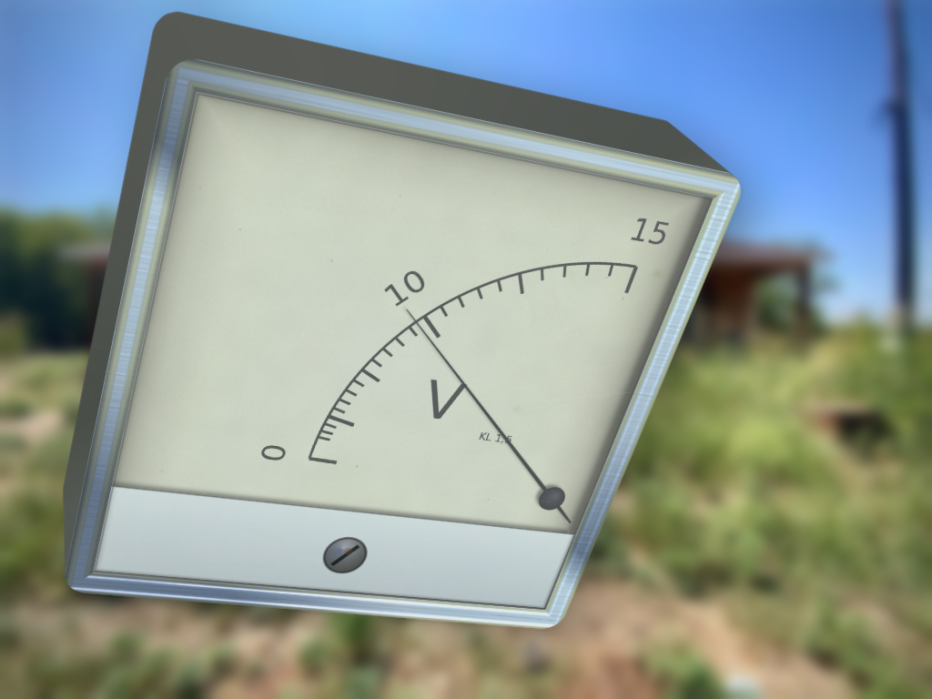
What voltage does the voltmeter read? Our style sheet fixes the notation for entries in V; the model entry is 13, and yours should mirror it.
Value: 9.75
